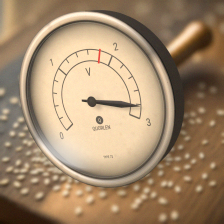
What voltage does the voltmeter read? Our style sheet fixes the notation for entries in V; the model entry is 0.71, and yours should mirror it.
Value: 2.8
